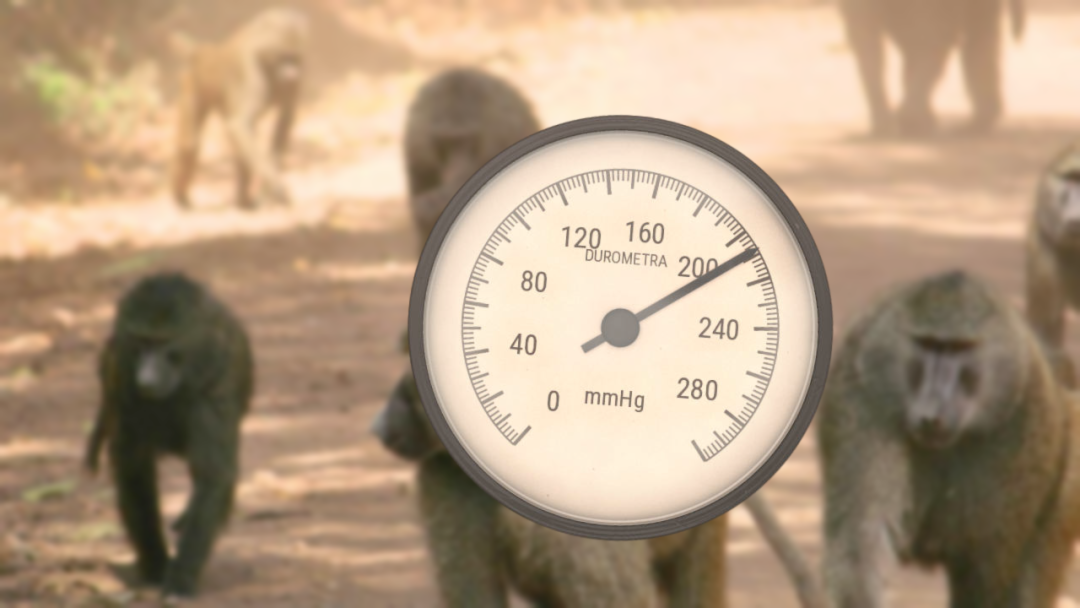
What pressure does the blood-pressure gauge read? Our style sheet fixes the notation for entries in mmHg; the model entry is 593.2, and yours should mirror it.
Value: 208
